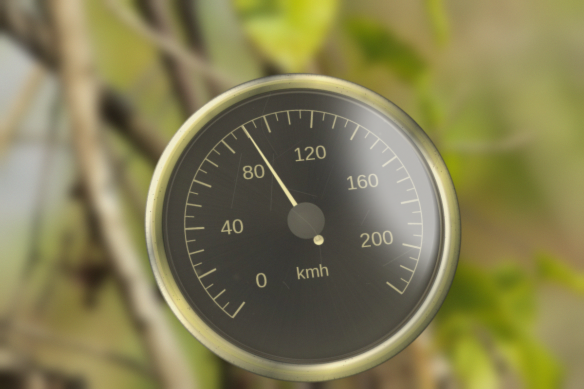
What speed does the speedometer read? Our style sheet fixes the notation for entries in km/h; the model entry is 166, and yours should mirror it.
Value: 90
